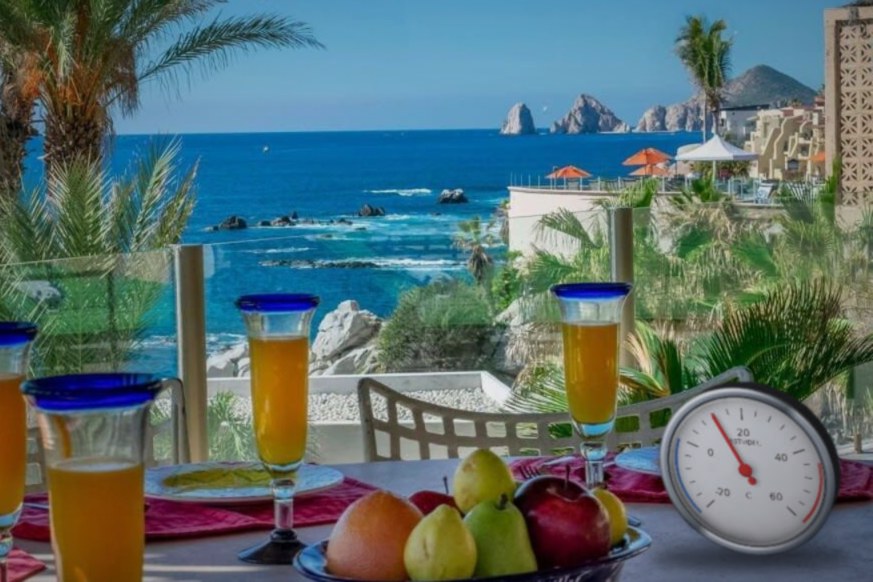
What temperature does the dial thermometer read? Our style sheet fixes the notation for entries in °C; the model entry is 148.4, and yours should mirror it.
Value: 12
